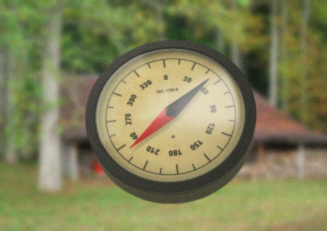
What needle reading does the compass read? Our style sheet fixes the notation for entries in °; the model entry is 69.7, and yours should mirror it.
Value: 232.5
